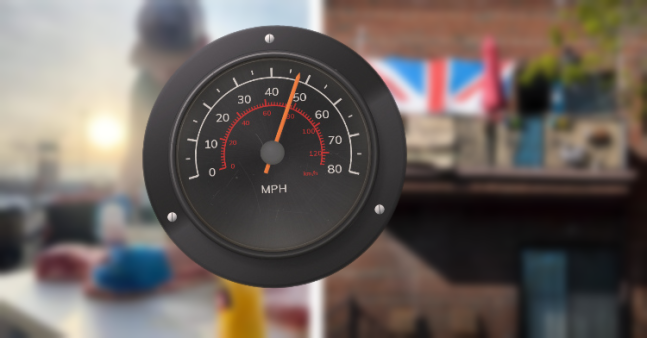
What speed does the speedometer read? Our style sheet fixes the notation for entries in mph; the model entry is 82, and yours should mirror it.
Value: 47.5
